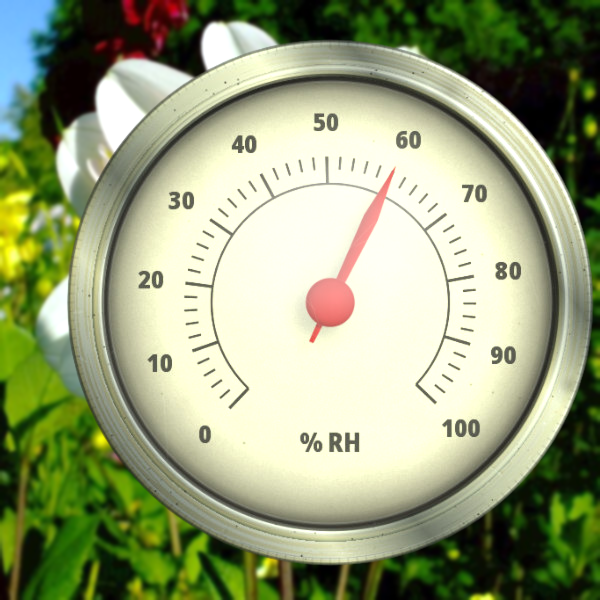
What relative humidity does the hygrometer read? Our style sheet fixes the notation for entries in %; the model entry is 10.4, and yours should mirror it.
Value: 60
